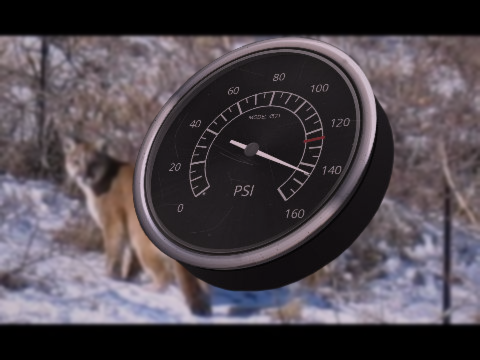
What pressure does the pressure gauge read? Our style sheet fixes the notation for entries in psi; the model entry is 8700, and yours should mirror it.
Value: 145
